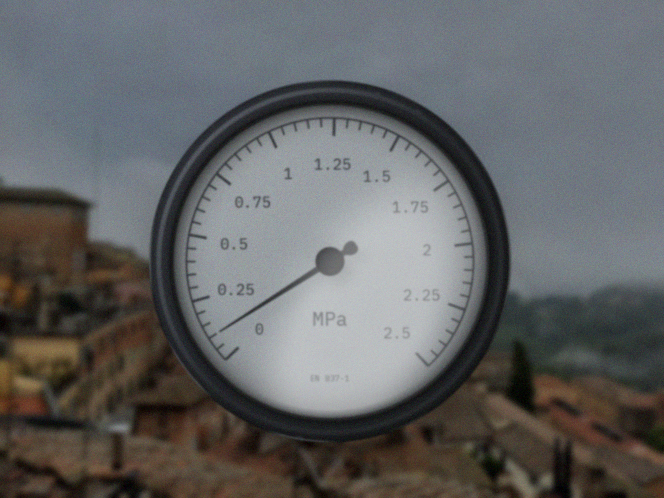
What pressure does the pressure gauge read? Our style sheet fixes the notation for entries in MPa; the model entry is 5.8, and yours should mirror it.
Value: 0.1
